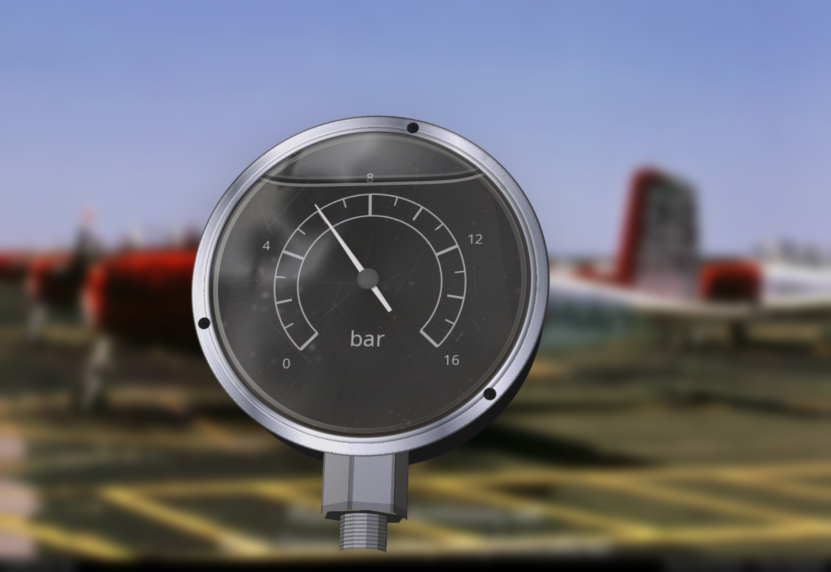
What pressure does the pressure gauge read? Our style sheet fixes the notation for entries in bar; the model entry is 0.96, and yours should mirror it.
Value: 6
